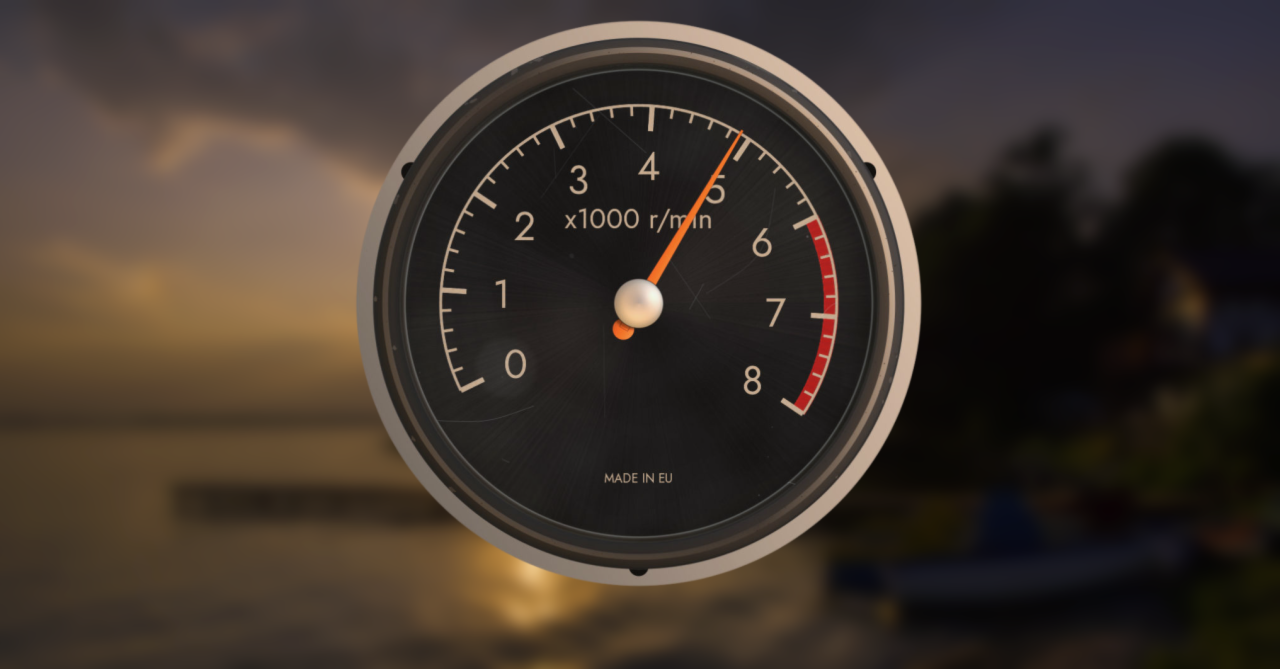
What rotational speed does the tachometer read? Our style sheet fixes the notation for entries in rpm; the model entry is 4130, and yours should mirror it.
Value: 4900
